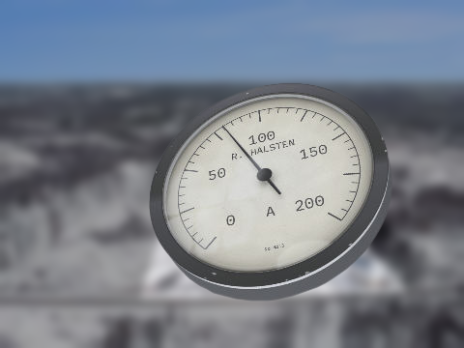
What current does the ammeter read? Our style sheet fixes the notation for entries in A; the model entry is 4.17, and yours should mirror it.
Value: 80
